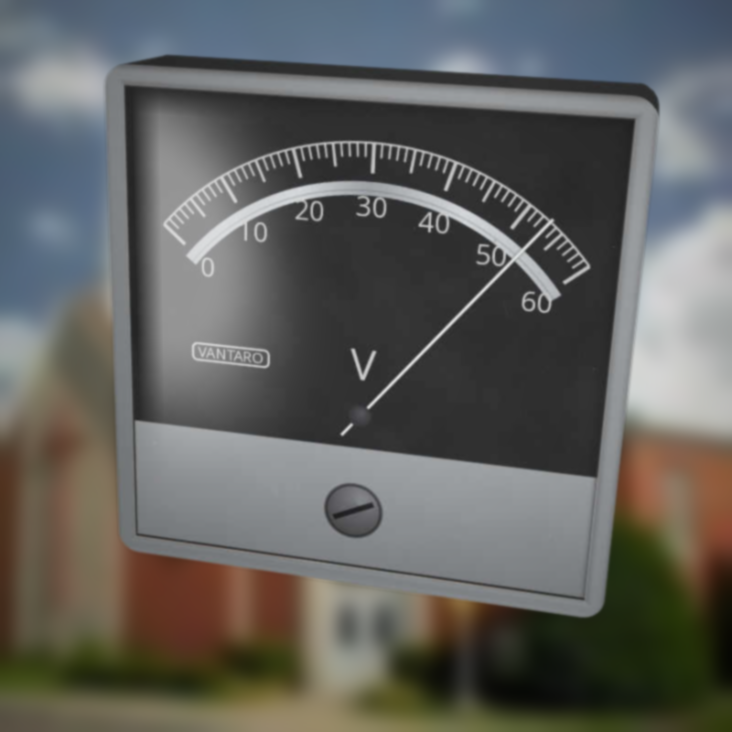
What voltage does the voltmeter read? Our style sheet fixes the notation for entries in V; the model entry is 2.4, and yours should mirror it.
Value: 53
